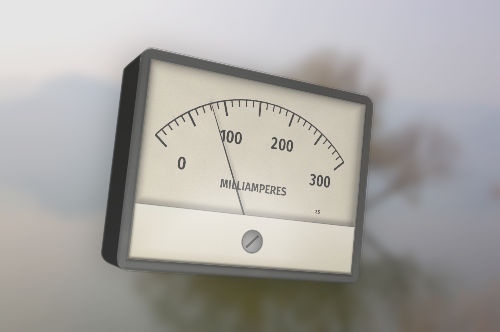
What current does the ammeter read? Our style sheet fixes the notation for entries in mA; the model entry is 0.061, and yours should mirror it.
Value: 80
